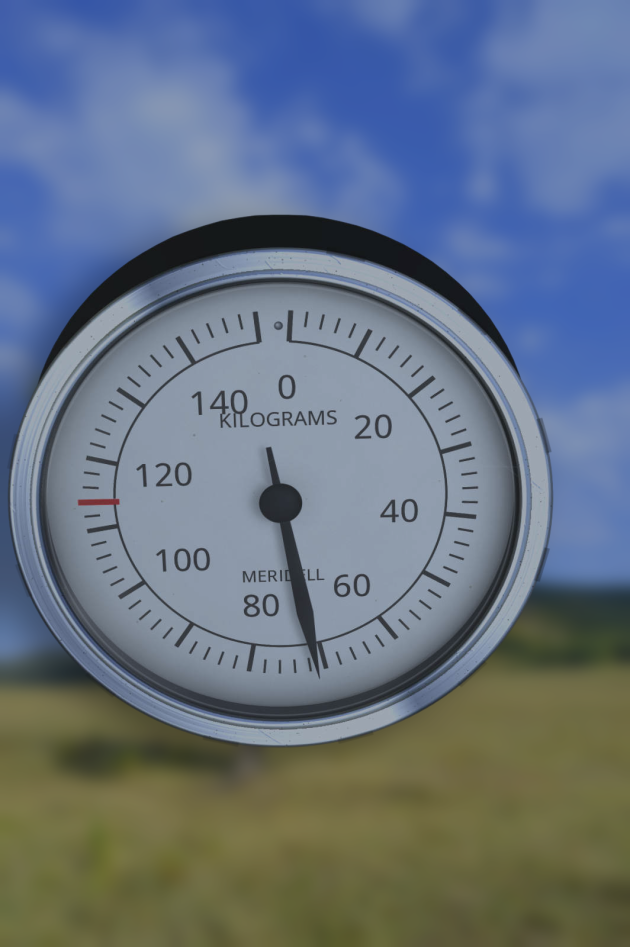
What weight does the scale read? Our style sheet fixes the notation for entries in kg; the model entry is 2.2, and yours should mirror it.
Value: 71
